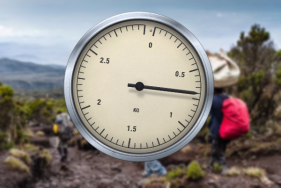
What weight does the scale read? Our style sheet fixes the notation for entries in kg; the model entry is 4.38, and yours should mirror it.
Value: 0.7
